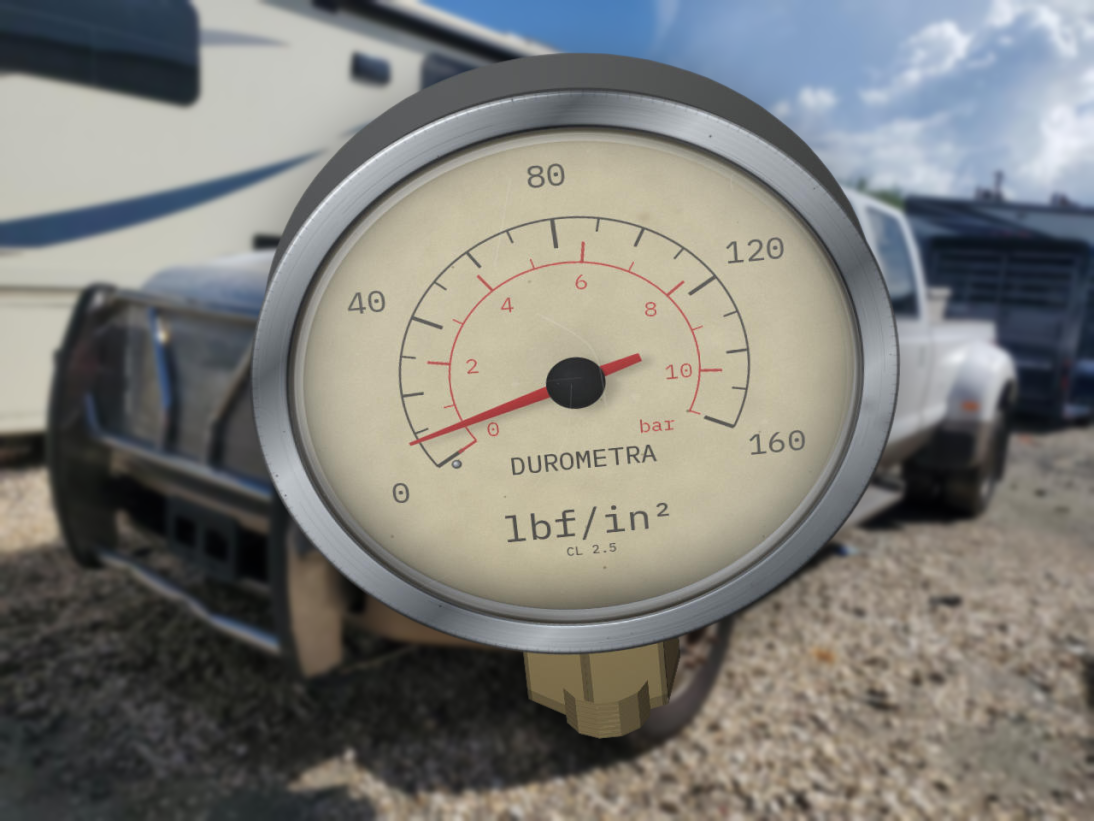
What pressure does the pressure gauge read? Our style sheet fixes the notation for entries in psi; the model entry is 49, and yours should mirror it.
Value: 10
